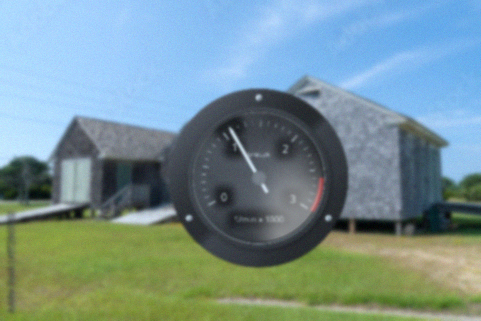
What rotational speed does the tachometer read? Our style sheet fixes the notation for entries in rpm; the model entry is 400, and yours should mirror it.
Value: 1100
